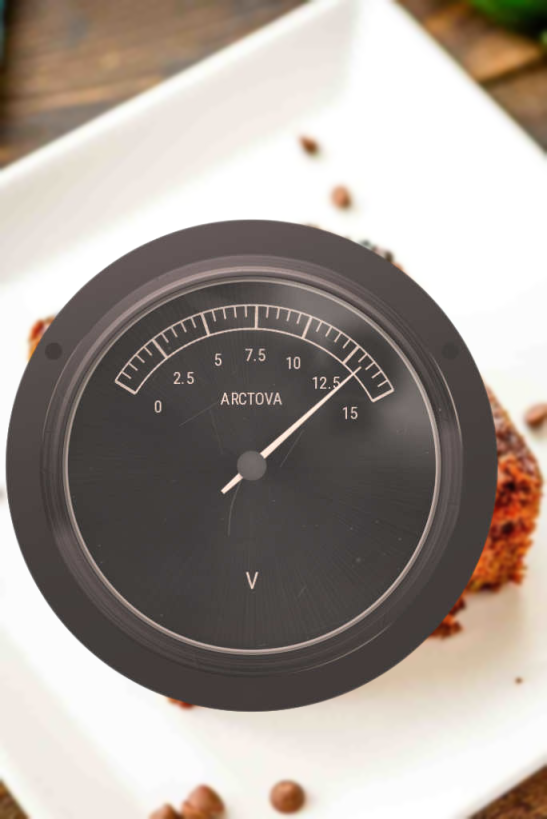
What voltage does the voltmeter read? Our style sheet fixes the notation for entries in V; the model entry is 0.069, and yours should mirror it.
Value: 13.25
